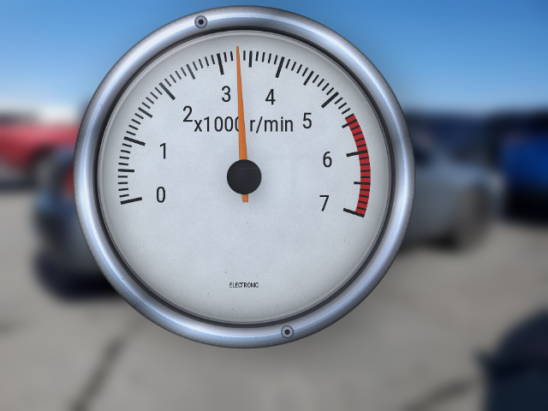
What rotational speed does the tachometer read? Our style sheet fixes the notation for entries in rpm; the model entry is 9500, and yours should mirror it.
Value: 3300
